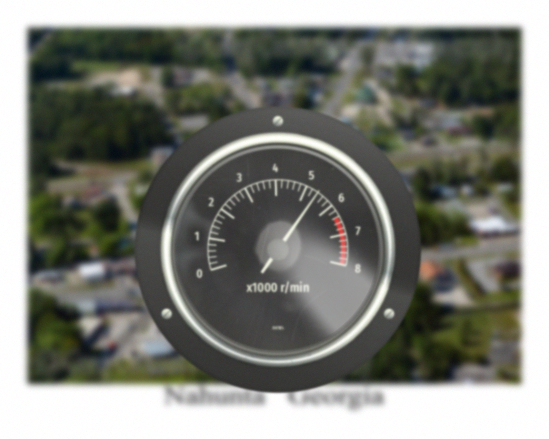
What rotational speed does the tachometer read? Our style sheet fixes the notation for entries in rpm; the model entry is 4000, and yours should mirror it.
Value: 5400
